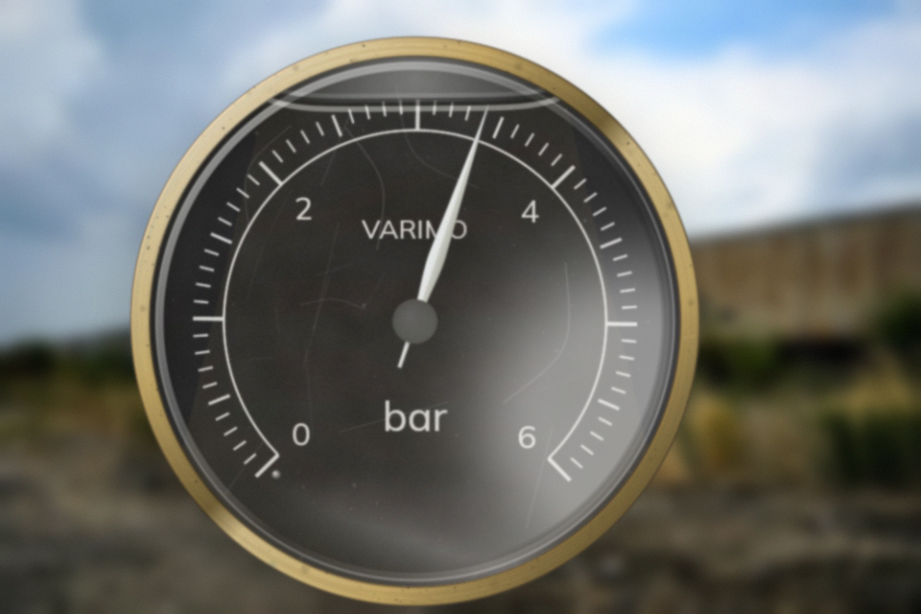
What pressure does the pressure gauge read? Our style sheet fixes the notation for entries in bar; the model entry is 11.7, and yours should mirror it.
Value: 3.4
